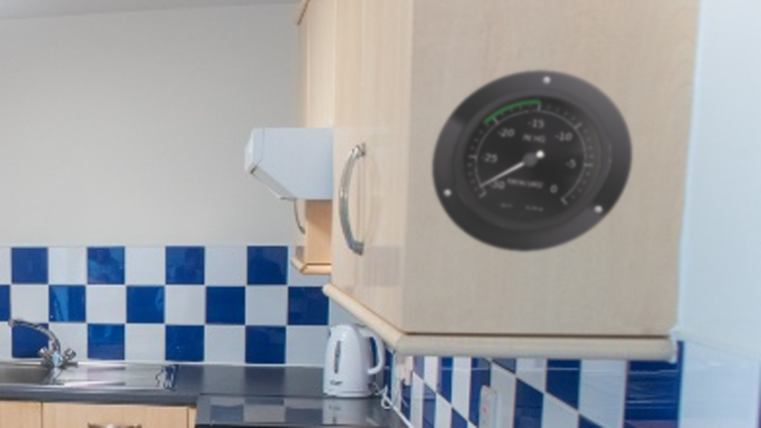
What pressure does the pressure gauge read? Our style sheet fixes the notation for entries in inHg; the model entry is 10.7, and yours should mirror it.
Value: -29
